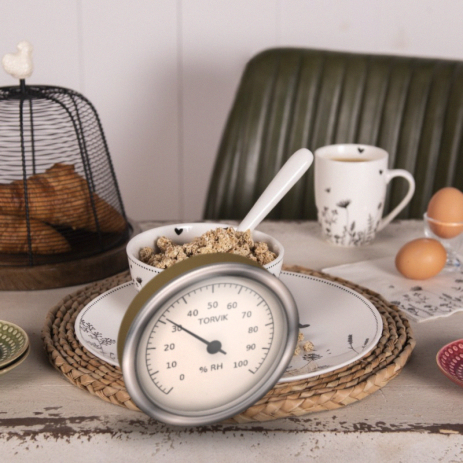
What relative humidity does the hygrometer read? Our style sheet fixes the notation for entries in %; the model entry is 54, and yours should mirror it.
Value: 32
